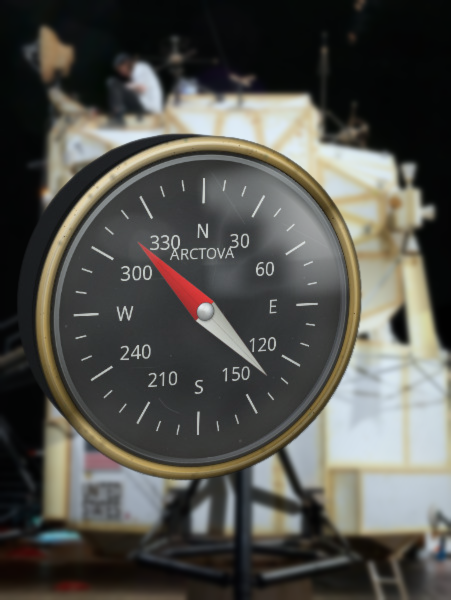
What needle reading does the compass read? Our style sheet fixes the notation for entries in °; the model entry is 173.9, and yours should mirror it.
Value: 315
